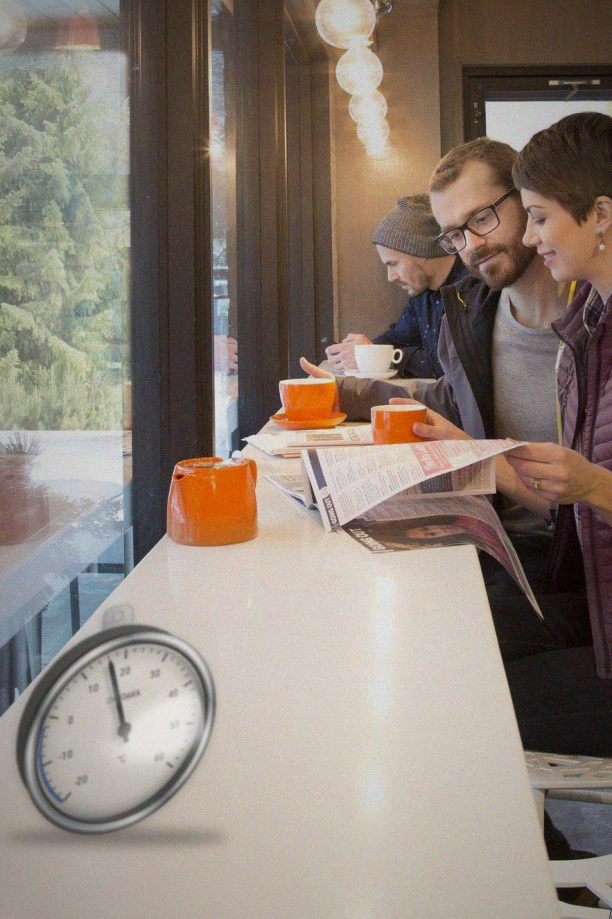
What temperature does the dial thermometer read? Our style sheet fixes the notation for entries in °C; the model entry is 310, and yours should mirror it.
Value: 16
